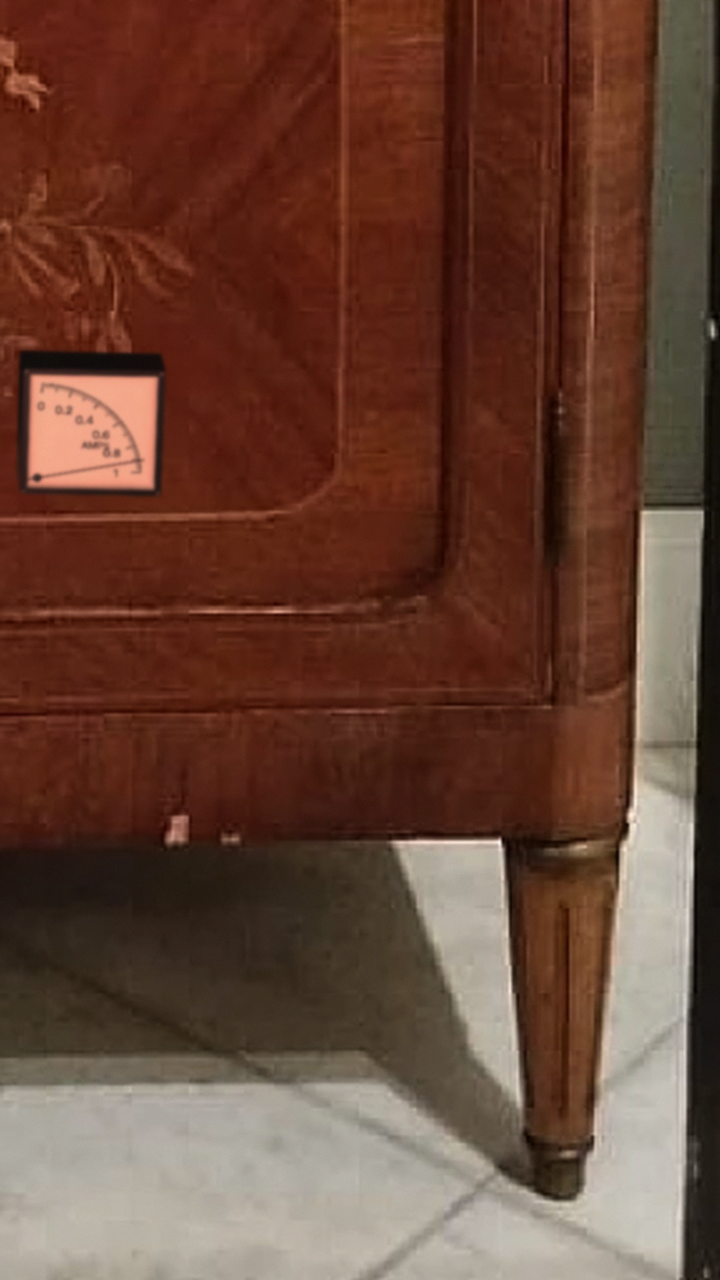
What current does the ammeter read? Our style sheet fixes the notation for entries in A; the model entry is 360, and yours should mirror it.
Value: 0.9
